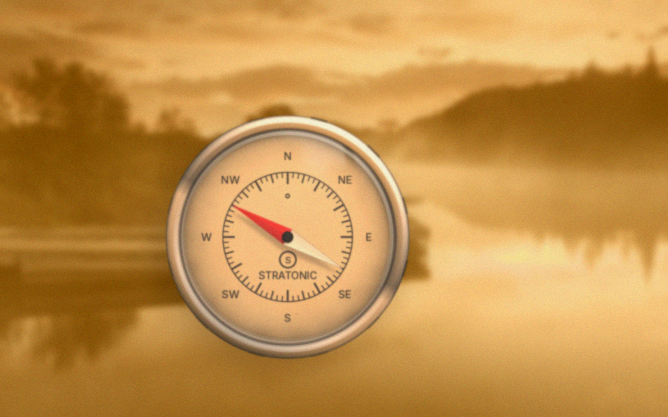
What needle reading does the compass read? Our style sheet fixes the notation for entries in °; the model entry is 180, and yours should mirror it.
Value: 300
